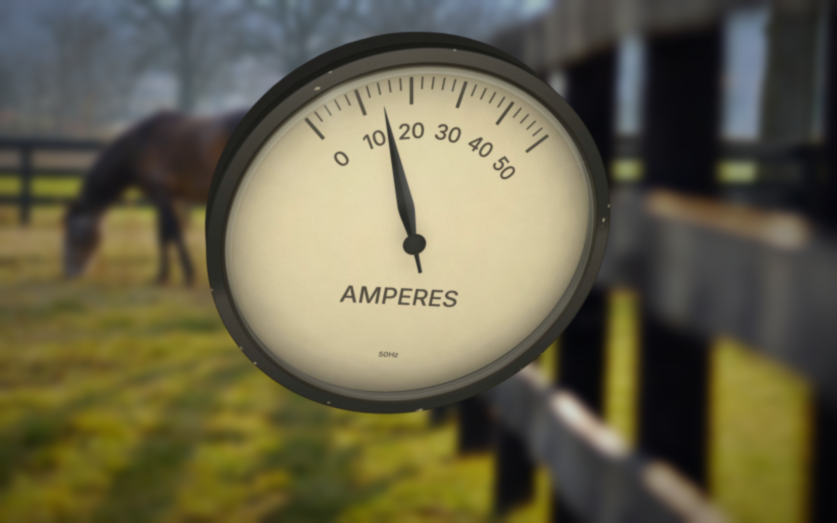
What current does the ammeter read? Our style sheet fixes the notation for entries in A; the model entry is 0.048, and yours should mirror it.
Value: 14
